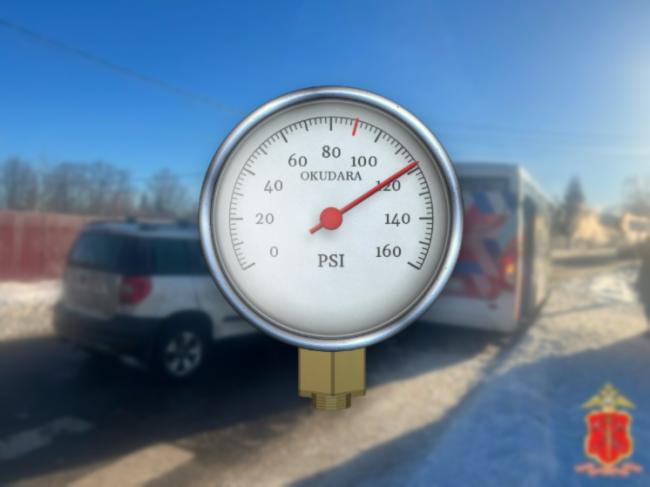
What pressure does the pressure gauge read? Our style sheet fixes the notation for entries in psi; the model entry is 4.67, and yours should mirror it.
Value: 118
